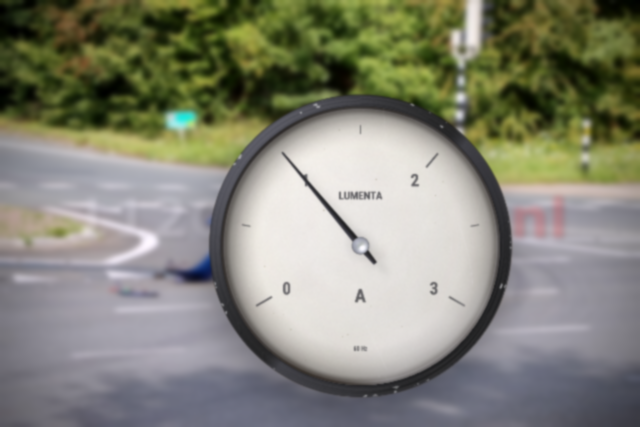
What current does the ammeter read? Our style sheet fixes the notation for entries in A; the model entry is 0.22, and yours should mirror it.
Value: 1
